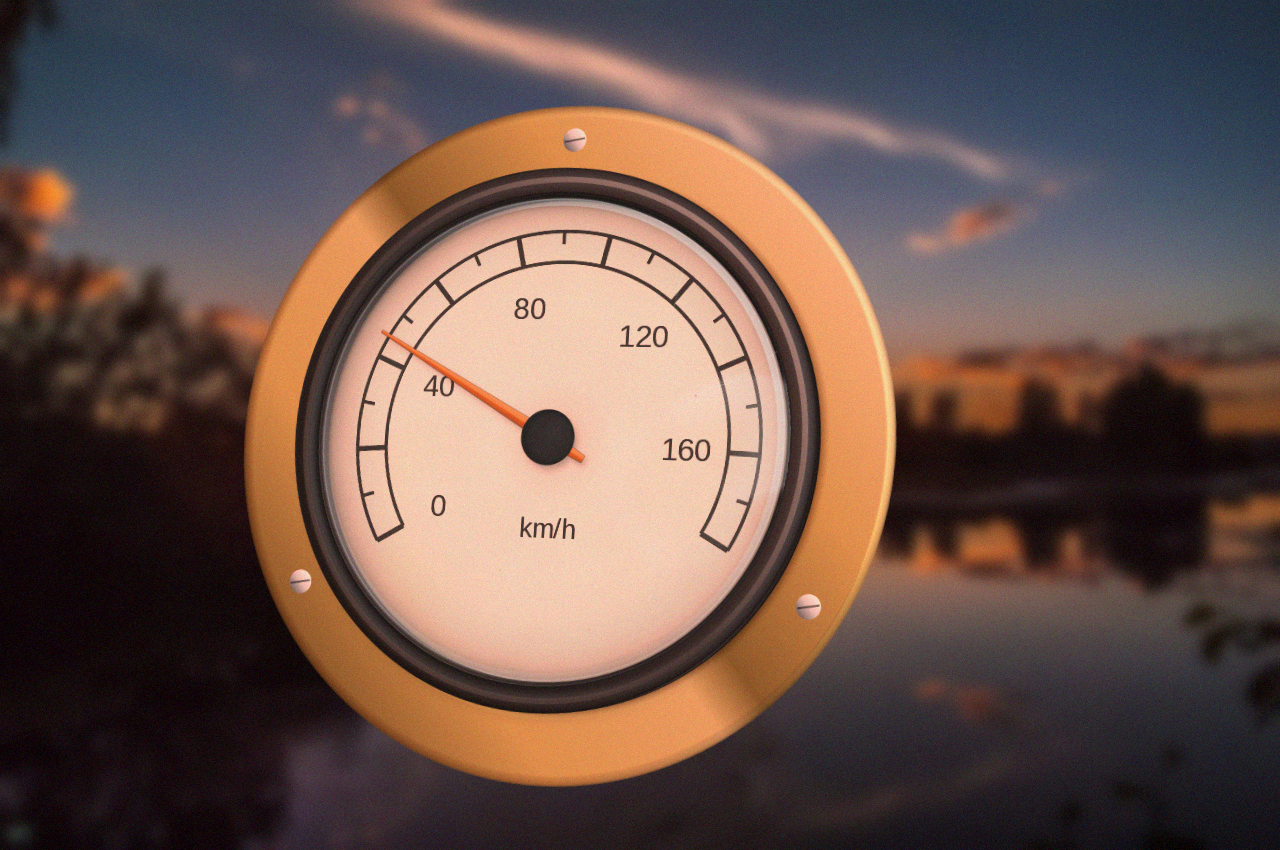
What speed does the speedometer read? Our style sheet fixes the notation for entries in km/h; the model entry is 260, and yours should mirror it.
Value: 45
